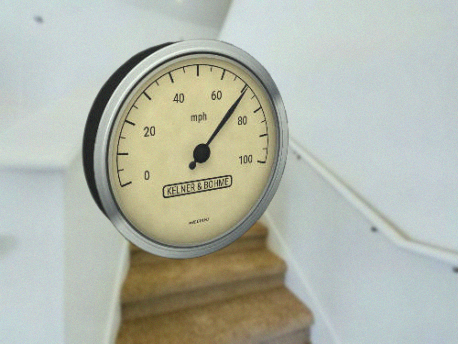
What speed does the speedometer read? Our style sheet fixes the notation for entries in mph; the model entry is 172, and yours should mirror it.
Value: 70
